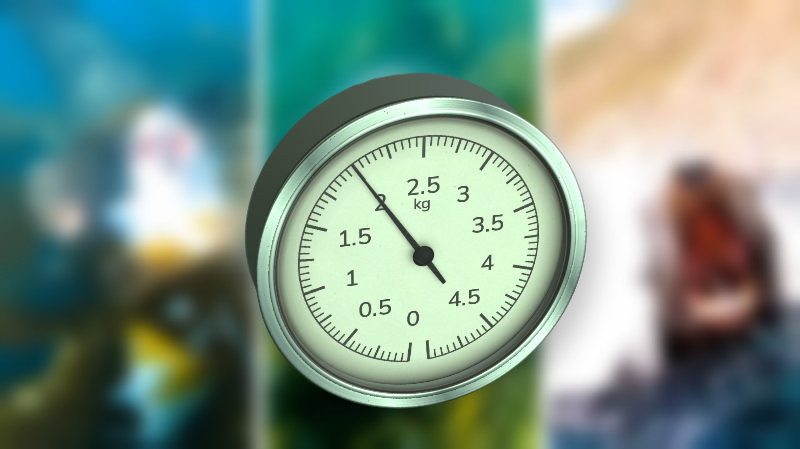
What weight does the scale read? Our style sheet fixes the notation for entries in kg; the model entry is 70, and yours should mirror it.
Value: 2
